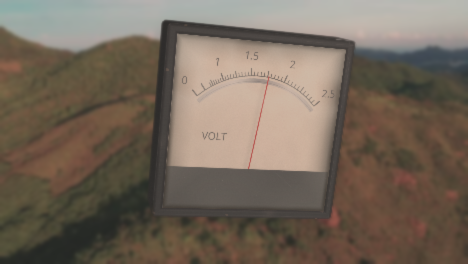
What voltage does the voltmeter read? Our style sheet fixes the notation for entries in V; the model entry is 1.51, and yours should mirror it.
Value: 1.75
